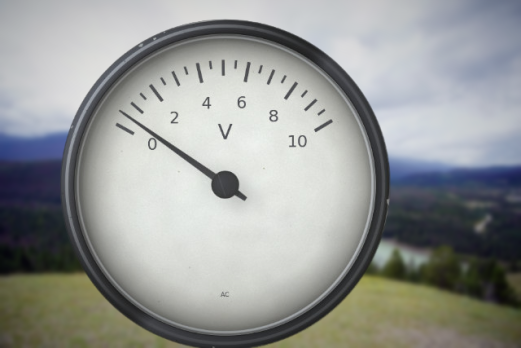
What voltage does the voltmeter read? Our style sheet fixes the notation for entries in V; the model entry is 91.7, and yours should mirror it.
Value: 0.5
